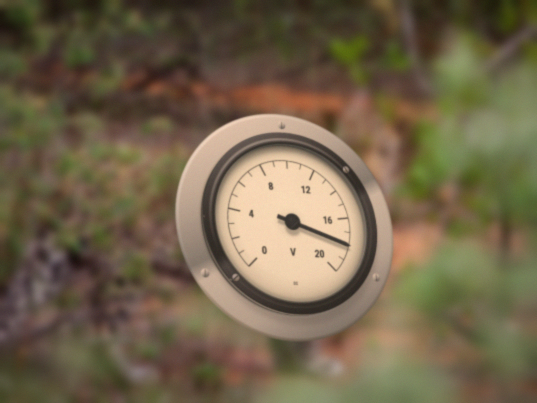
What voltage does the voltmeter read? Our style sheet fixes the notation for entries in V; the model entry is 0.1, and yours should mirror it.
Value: 18
